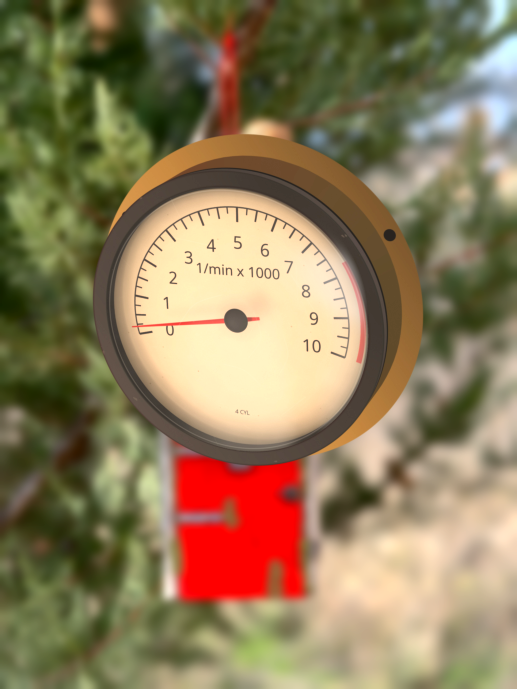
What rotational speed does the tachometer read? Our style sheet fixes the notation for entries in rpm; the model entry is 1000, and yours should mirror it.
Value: 250
